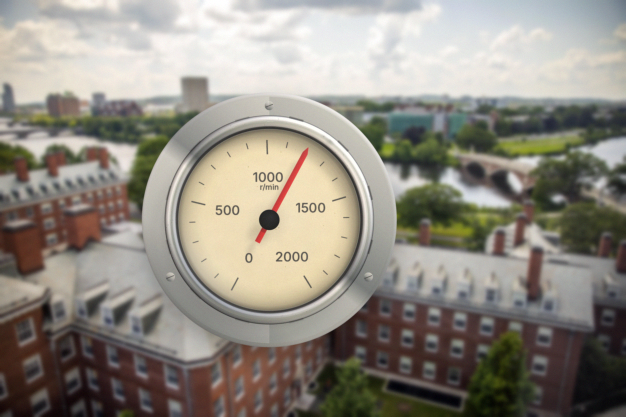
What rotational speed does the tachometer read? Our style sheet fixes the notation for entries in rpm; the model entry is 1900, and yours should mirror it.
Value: 1200
